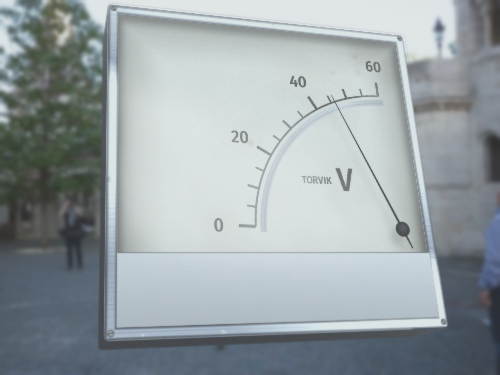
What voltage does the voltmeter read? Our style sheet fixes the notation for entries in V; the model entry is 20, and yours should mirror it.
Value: 45
